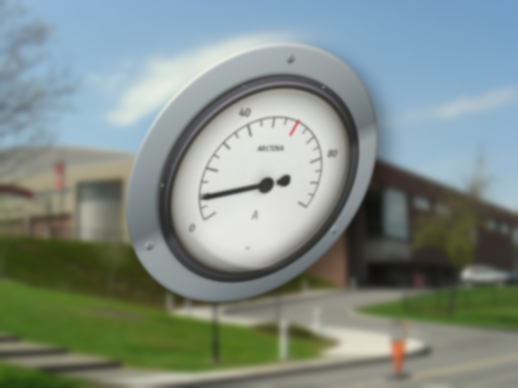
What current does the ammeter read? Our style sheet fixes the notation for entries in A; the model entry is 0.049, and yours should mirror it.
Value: 10
